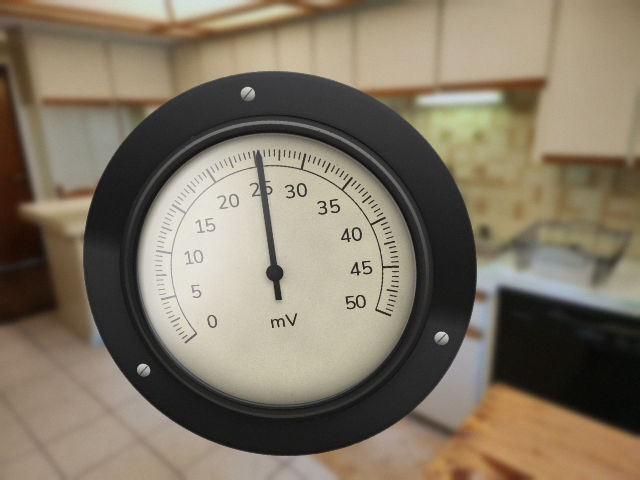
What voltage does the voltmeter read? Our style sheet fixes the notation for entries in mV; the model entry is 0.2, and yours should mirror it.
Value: 25.5
